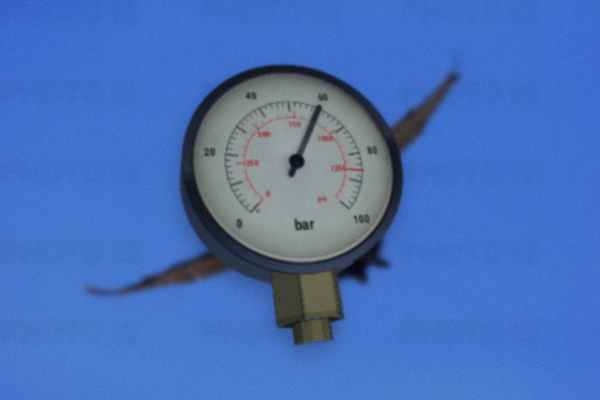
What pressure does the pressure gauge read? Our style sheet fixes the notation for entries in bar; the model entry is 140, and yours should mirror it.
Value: 60
